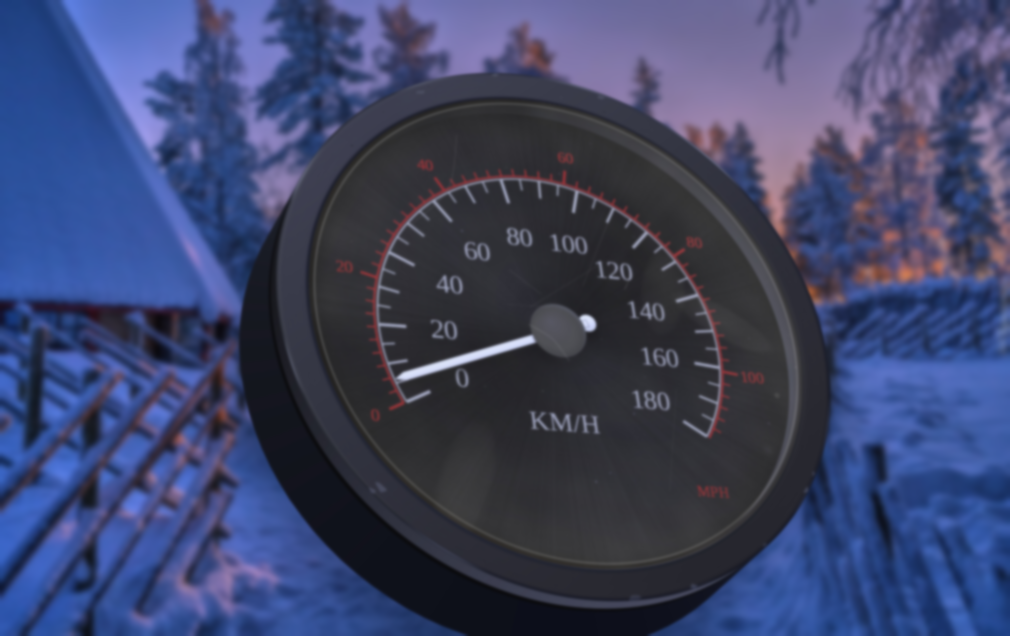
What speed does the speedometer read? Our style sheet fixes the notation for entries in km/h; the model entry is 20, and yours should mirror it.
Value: 5
